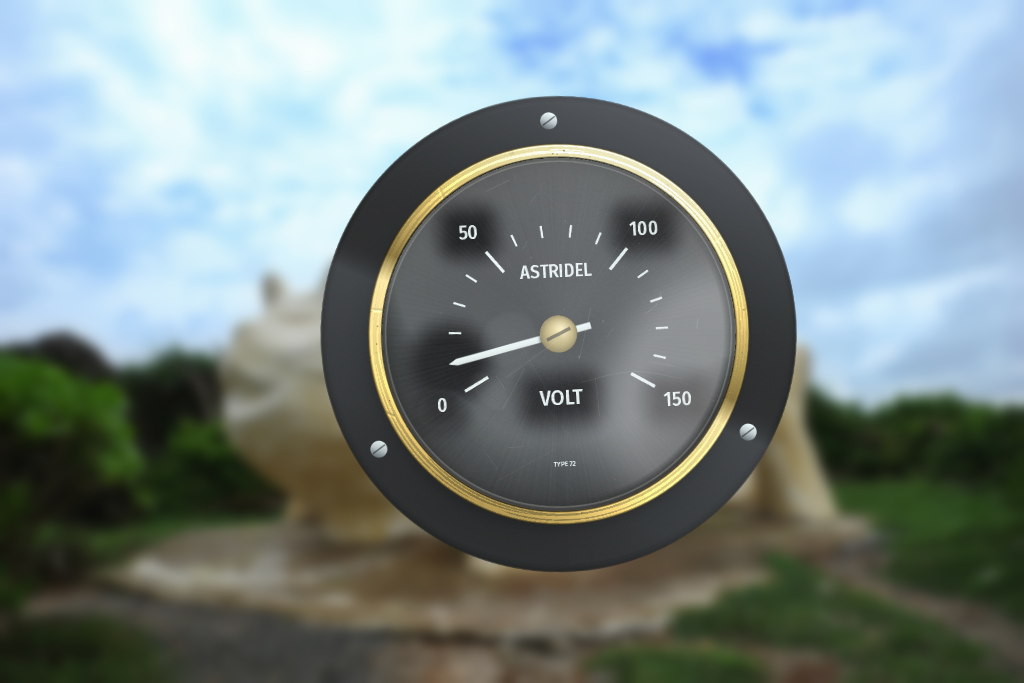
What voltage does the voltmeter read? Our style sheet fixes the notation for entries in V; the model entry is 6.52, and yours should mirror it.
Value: 10
